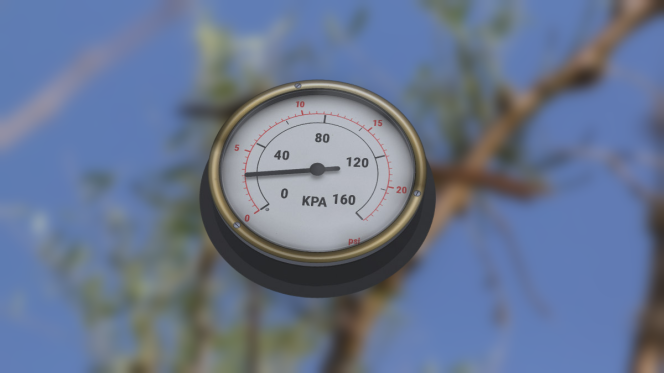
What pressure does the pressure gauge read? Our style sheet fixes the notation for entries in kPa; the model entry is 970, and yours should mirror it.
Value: 20
